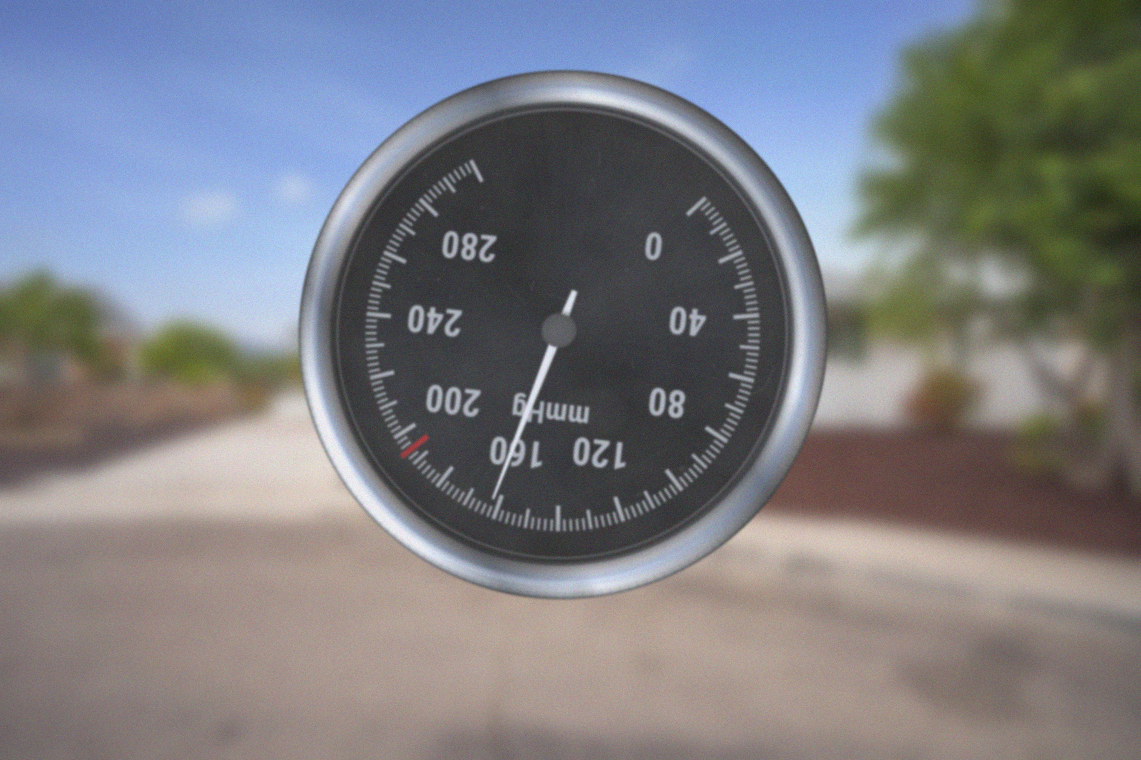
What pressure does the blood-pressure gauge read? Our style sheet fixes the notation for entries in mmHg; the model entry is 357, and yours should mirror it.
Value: 162
